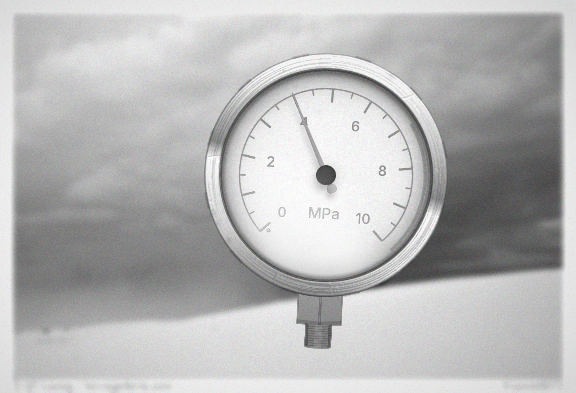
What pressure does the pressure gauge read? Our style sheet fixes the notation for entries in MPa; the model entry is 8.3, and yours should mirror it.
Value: 4
